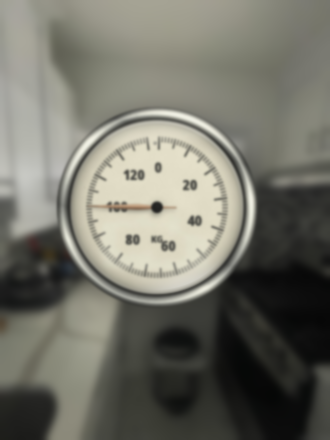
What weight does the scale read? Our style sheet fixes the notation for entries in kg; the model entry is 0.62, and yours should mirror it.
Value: 100
